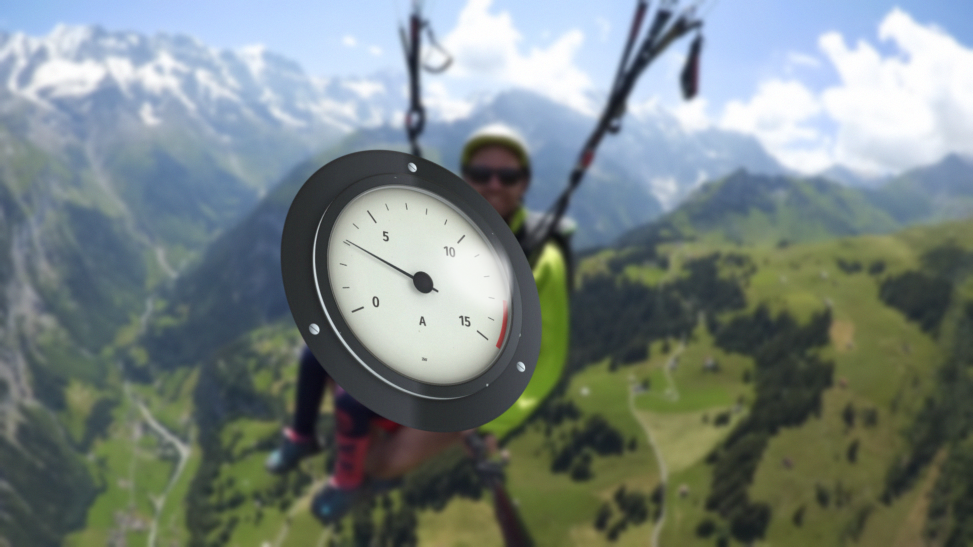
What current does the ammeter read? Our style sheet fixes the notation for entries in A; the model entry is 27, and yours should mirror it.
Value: 3
